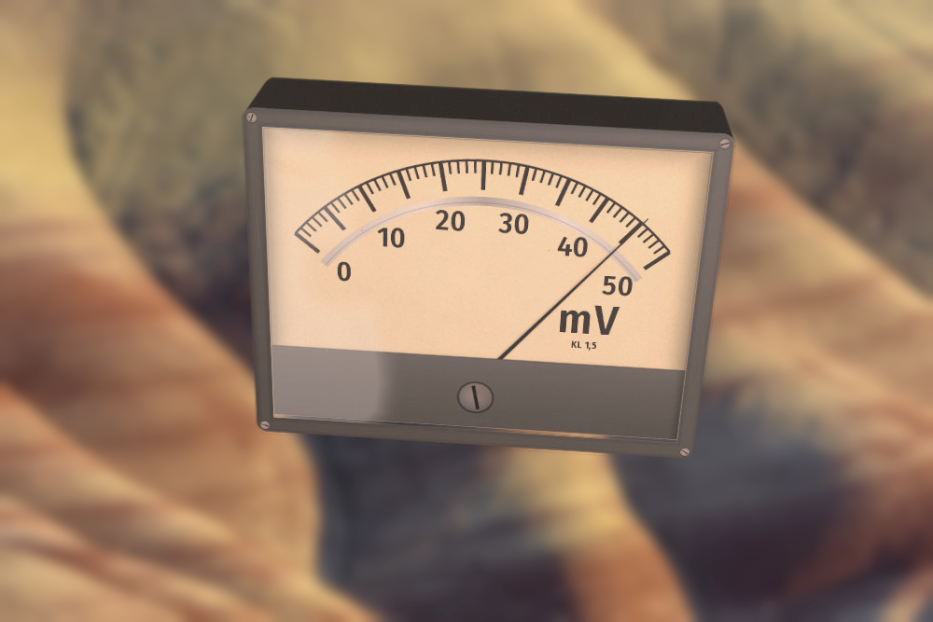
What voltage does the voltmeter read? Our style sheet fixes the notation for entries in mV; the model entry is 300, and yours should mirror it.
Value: 45
